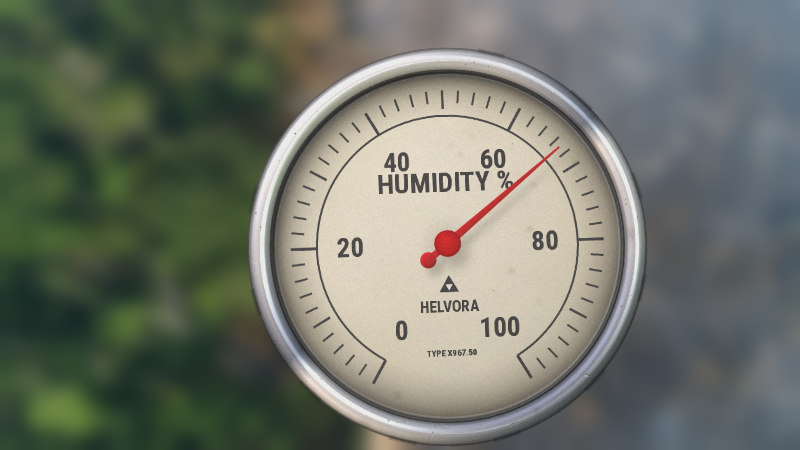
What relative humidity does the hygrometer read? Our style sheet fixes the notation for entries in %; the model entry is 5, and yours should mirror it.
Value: 67
